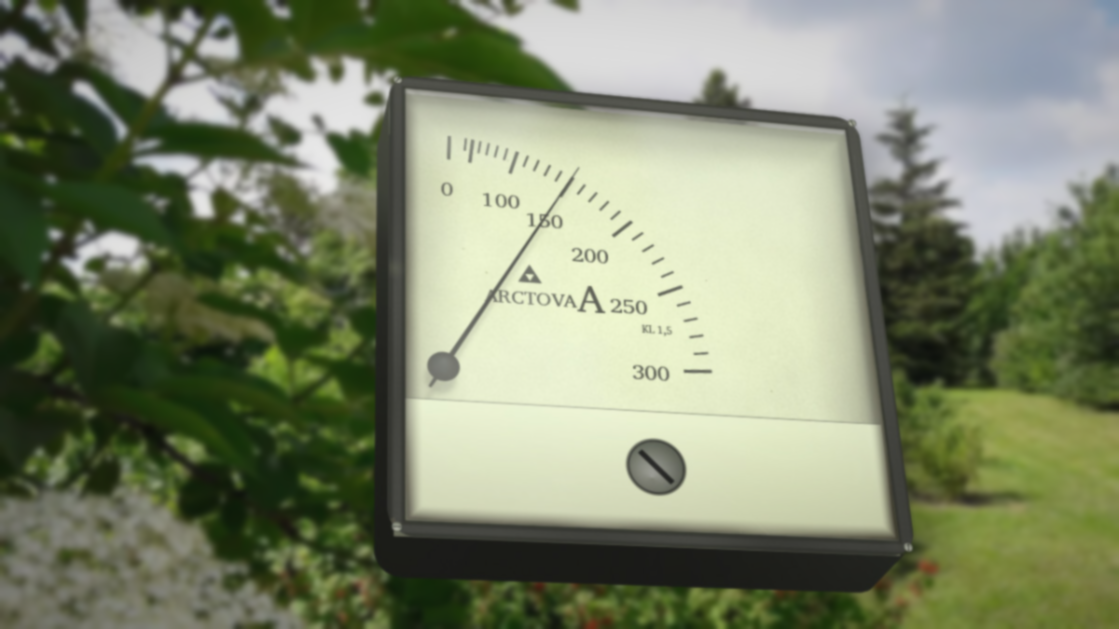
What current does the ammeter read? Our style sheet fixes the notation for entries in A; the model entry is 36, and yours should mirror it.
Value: 150
